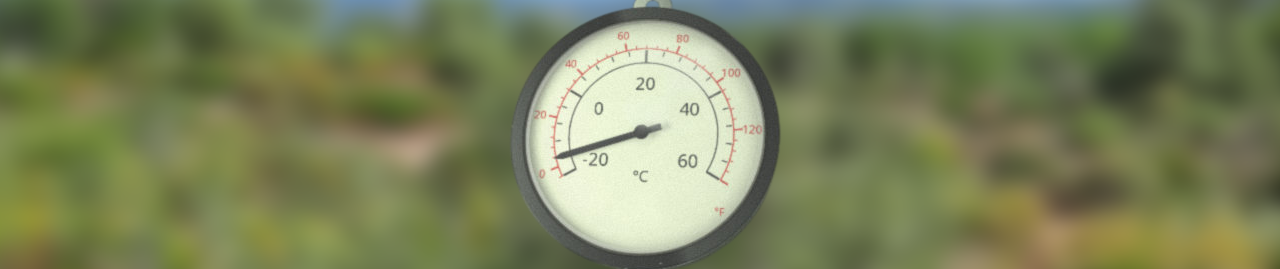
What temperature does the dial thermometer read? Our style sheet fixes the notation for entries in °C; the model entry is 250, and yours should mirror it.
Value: -16
